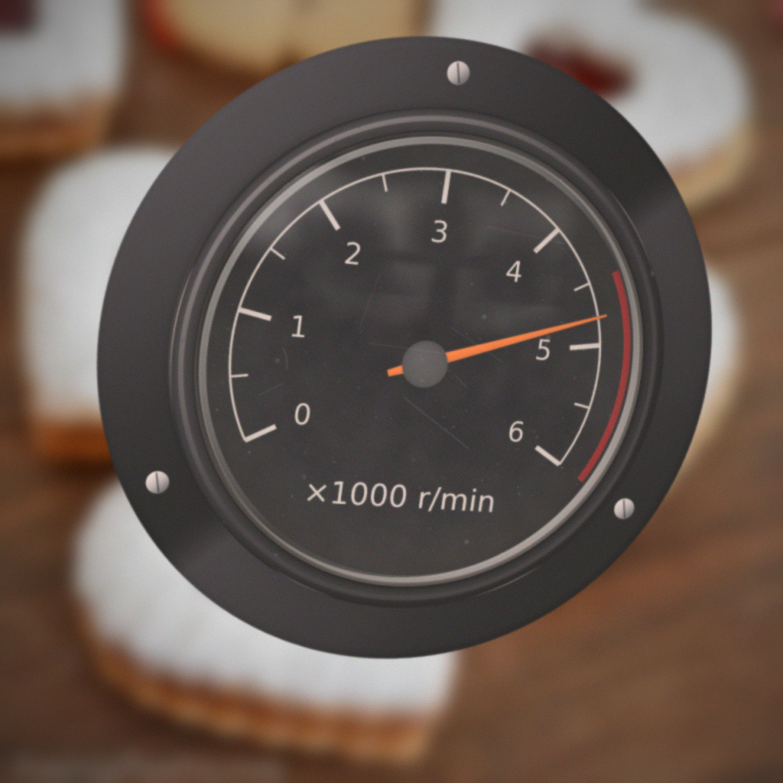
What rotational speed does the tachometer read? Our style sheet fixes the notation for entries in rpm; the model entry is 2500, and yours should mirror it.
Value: 4750
